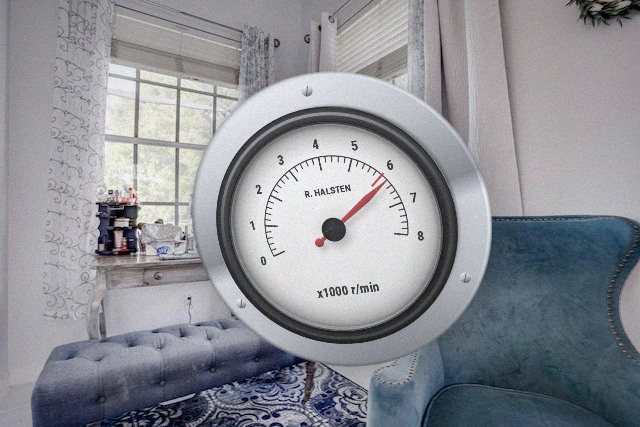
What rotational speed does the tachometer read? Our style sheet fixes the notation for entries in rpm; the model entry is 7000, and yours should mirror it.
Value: 6200
